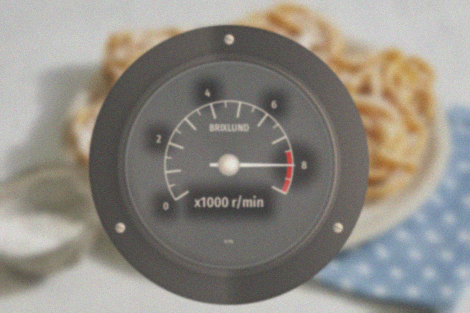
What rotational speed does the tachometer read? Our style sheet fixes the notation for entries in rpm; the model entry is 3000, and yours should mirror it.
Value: 8000
